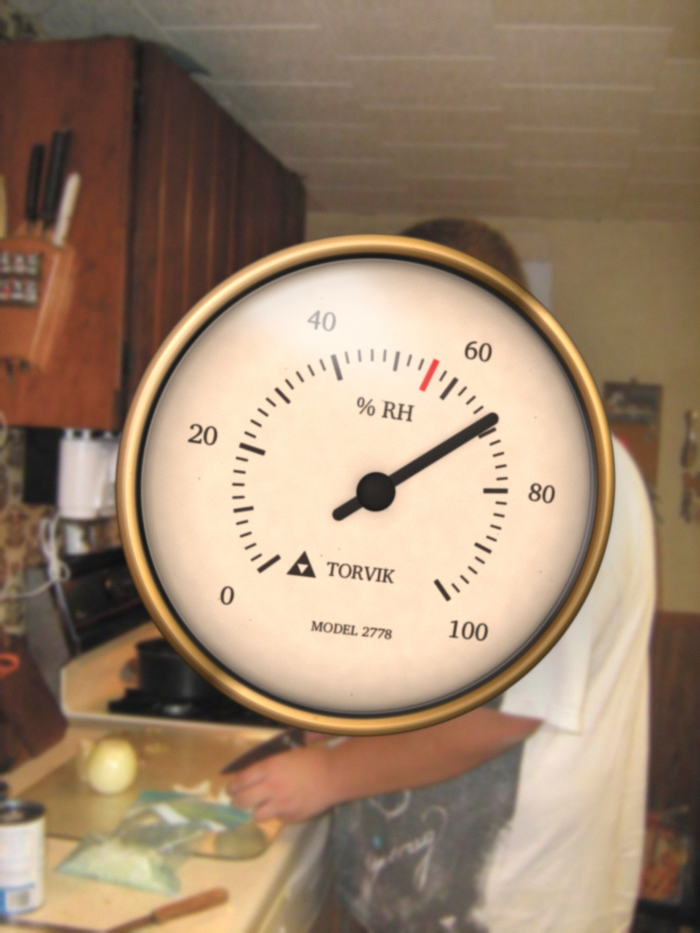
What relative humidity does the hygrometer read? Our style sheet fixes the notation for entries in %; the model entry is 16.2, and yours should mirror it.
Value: 68
